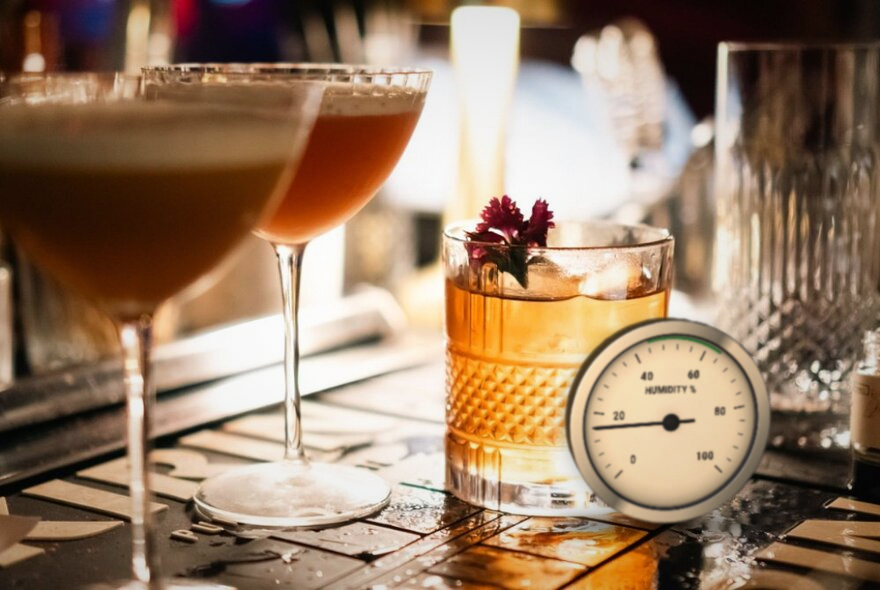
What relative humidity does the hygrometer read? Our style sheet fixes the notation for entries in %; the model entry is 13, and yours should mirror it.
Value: 16
